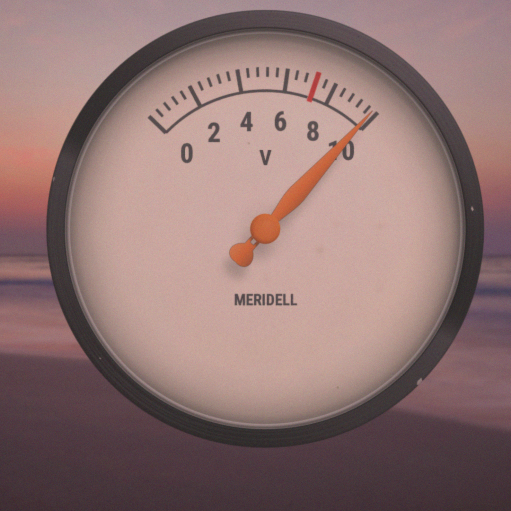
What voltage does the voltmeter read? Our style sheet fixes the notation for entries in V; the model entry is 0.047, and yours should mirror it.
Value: 9.8
